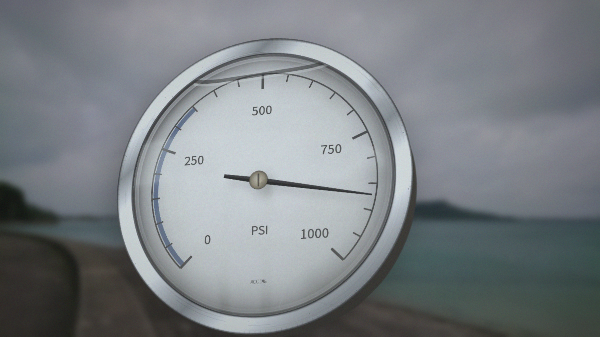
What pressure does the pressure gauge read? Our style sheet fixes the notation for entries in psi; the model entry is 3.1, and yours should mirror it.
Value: 875
